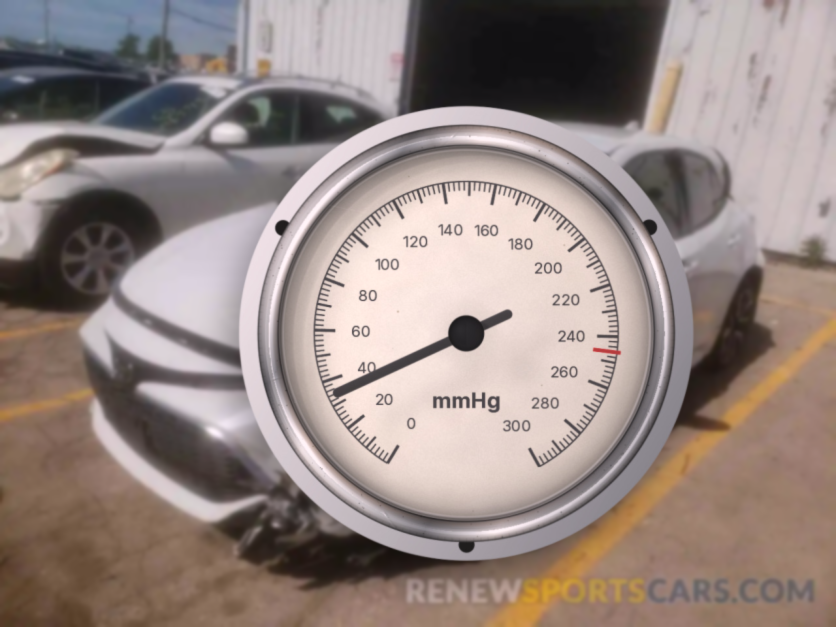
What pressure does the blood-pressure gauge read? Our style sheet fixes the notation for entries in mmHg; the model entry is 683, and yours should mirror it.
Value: 34
